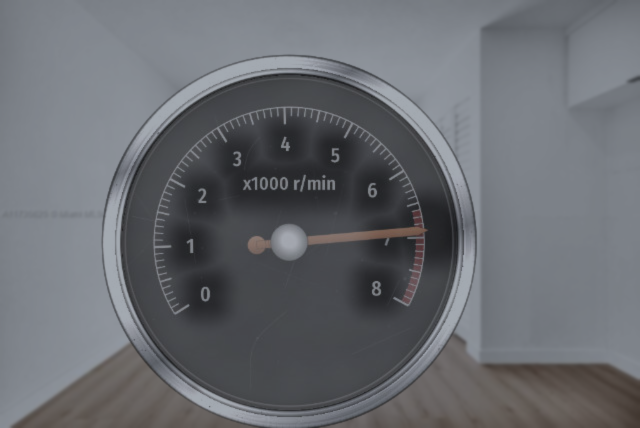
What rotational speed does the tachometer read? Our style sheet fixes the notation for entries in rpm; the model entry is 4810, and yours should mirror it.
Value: 6900
